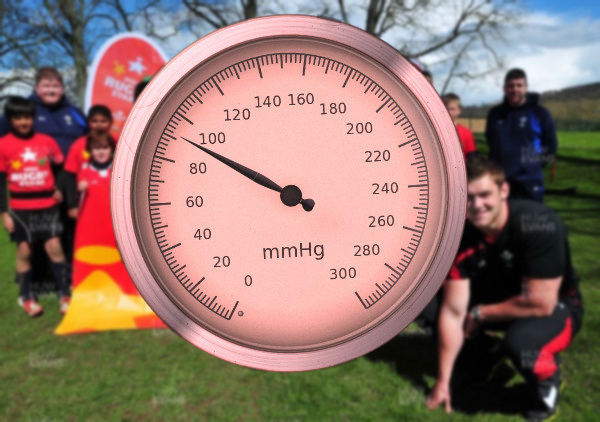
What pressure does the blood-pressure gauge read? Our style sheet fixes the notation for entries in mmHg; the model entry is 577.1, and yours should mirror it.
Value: 92
